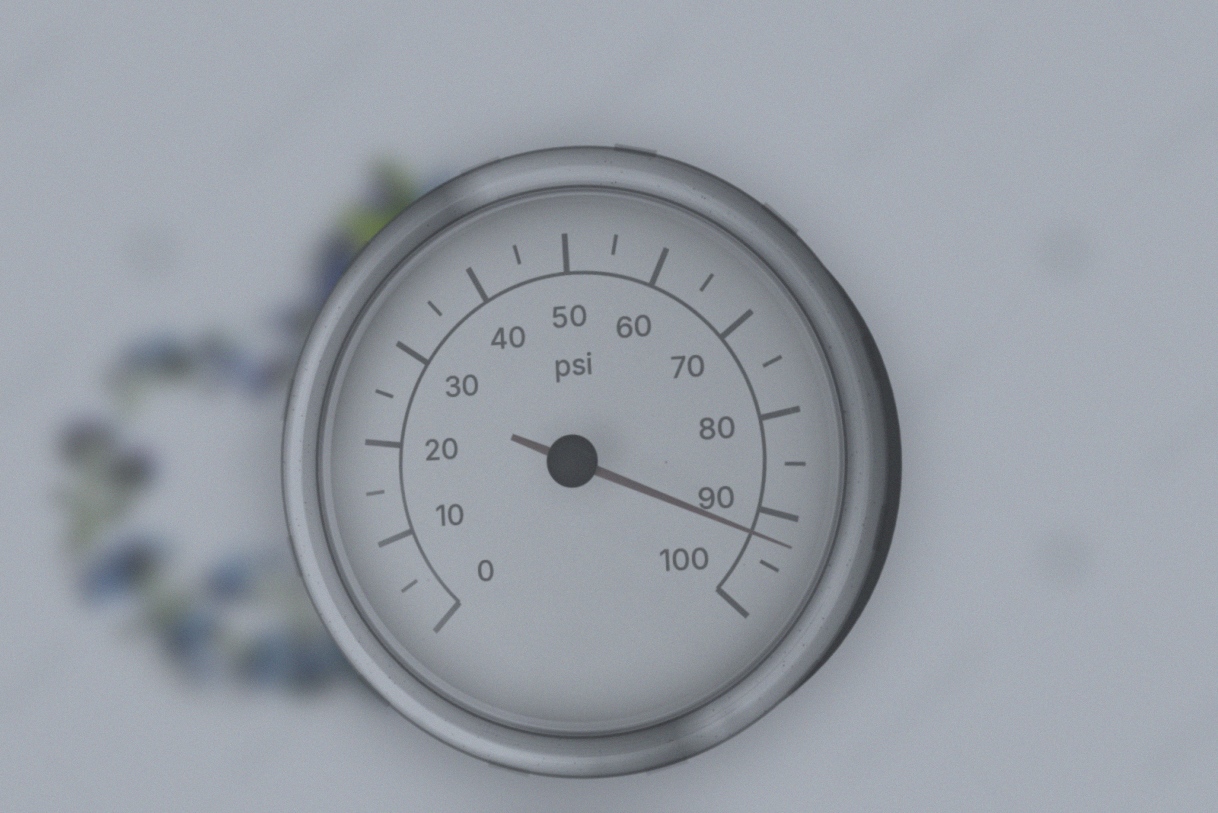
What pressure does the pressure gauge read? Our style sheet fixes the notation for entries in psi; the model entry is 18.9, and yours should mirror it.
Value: 92.5
